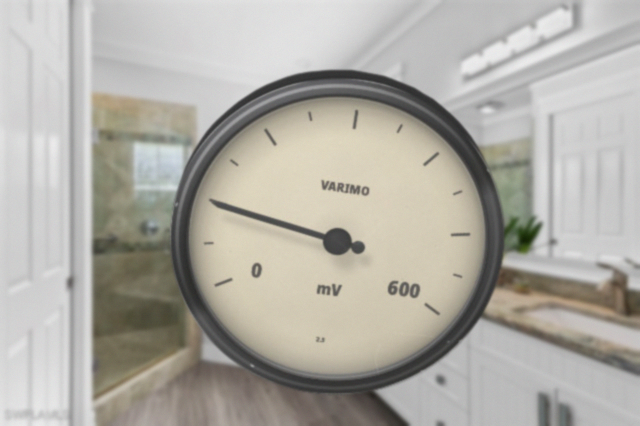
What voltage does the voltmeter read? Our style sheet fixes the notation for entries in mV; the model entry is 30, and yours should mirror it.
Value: 100
